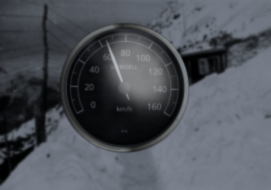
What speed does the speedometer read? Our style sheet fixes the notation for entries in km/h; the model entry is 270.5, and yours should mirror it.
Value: 65
